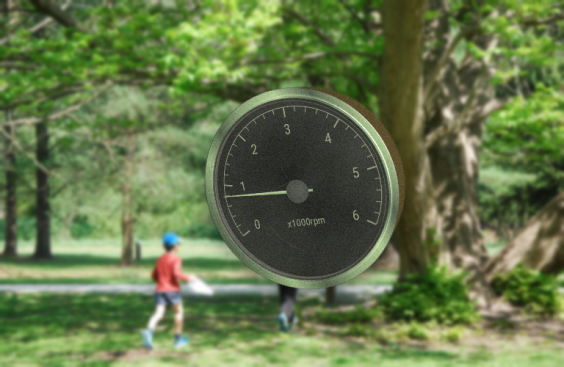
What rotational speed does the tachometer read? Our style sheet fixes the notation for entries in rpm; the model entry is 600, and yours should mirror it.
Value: 800
